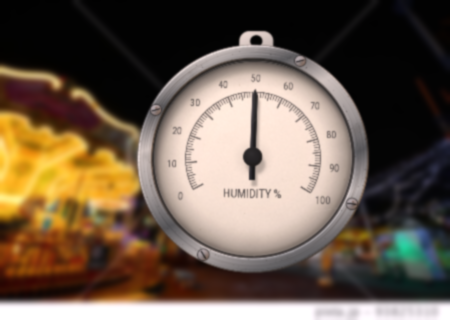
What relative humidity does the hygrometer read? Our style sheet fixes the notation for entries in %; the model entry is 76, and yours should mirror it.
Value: 50
